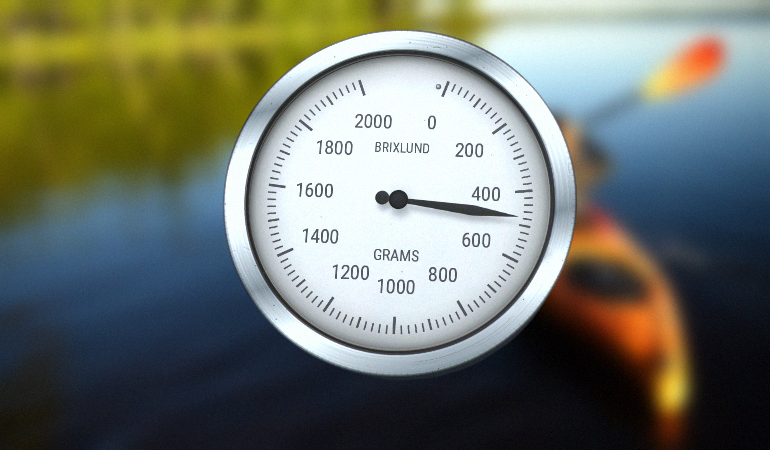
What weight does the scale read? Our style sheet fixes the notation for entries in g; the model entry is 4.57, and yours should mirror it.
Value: 480
